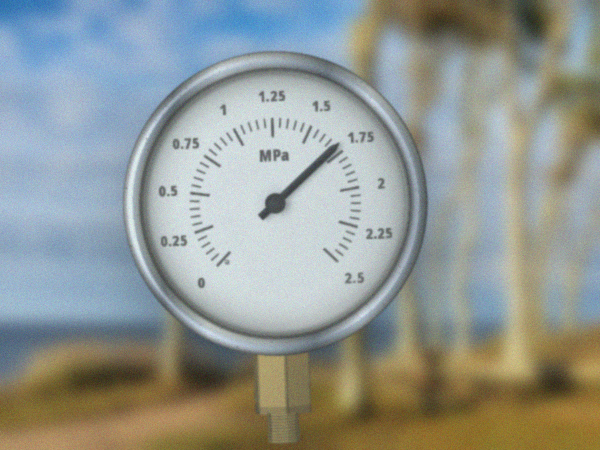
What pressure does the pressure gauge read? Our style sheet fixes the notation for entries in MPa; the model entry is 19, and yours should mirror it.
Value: 1.7
